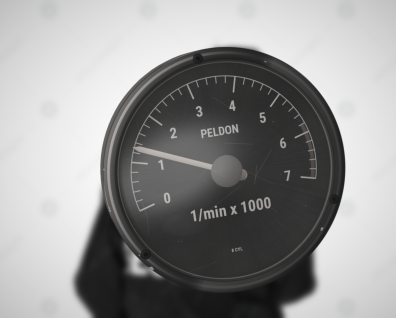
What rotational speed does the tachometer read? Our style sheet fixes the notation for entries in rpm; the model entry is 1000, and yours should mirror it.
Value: 1300
